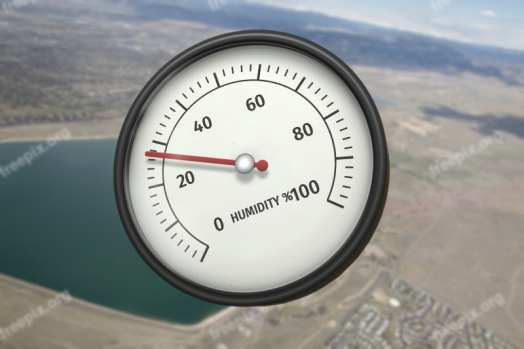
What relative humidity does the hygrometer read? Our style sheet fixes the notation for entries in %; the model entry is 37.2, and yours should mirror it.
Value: 27
